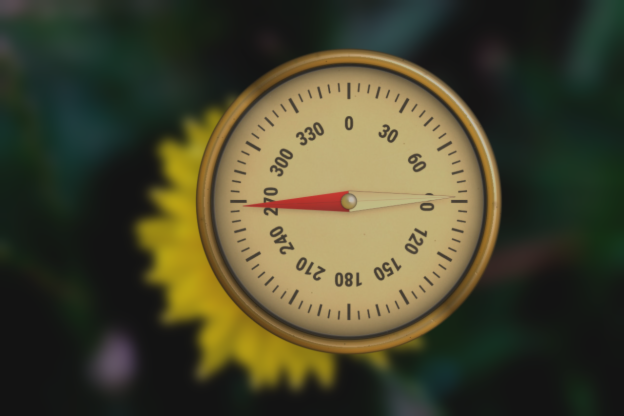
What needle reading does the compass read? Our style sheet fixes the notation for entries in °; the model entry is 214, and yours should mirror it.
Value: 267.5
